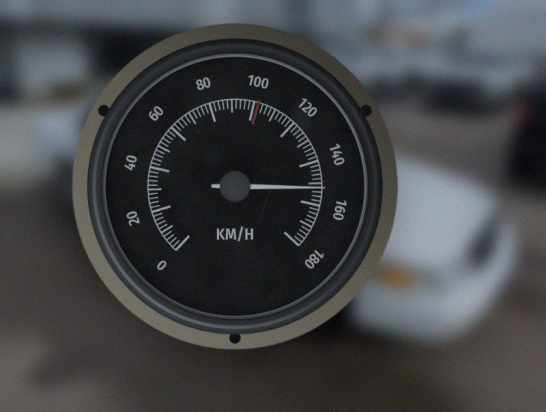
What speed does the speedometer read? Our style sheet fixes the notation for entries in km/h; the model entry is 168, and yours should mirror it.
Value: 152
